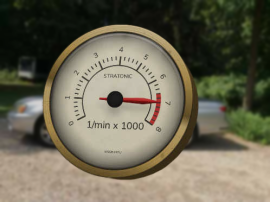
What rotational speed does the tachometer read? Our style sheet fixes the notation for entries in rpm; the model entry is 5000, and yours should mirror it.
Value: 7000
